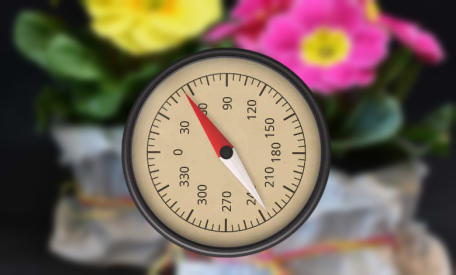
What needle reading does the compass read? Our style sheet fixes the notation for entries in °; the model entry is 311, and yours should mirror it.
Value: 55
